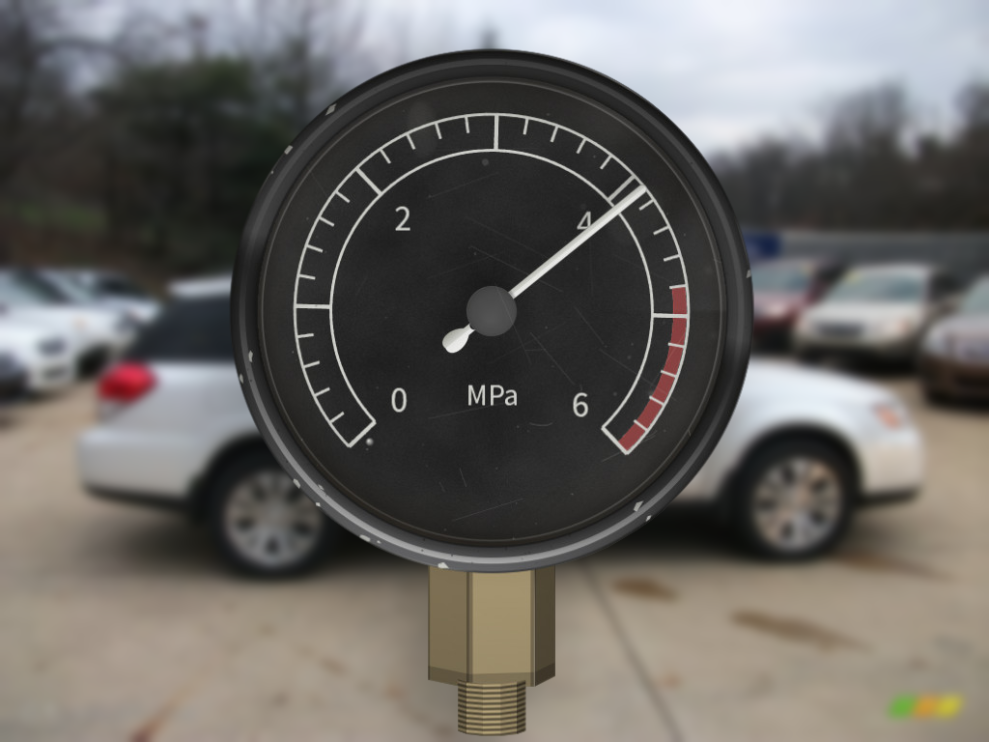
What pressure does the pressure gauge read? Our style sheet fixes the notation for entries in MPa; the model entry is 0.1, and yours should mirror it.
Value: 4.1
